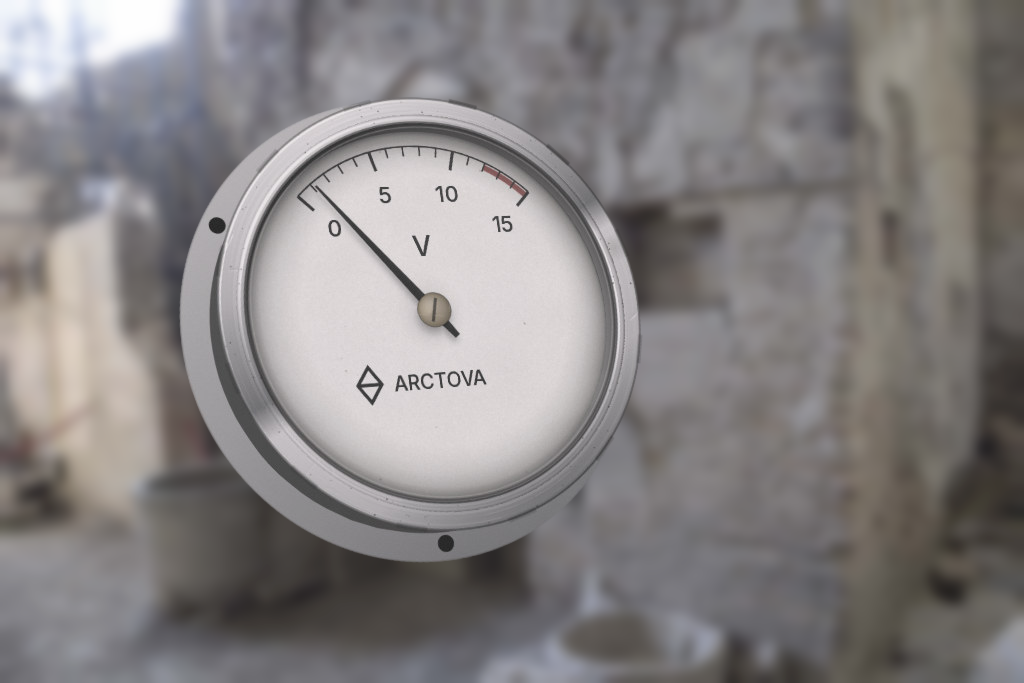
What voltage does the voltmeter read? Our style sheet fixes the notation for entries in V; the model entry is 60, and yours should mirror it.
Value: 1
